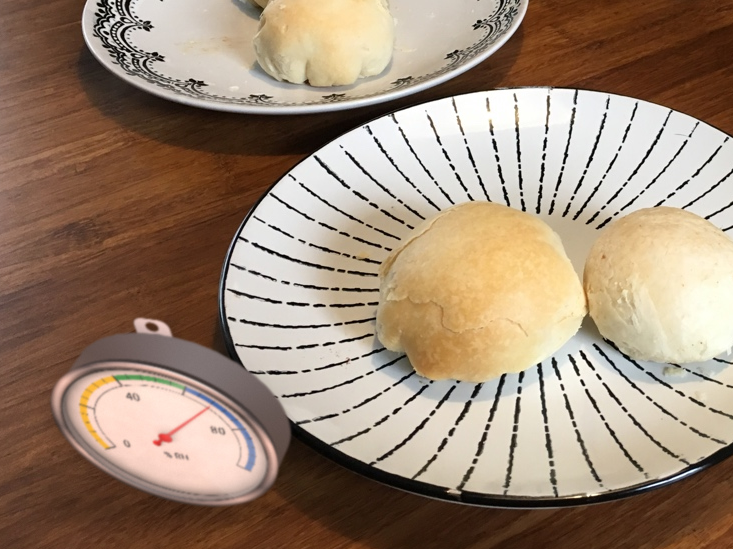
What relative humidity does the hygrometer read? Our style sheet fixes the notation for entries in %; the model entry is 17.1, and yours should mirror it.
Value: 68
